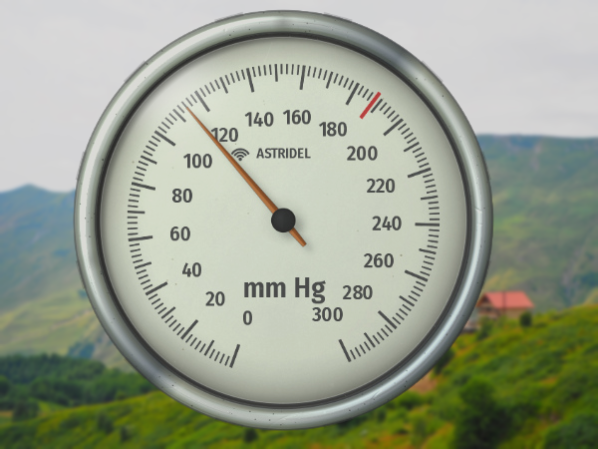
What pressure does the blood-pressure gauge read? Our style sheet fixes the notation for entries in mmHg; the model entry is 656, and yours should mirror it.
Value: 114
